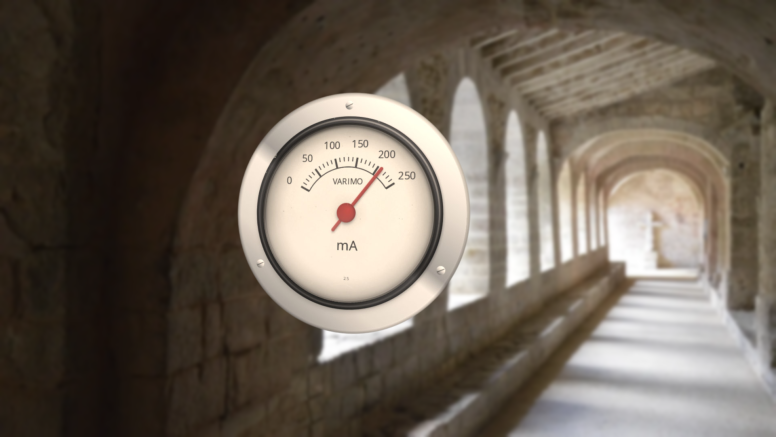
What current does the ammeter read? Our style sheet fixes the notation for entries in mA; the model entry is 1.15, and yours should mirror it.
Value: 210
